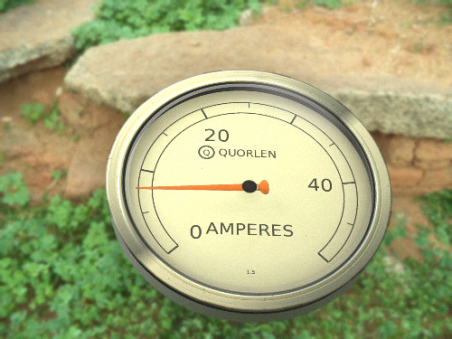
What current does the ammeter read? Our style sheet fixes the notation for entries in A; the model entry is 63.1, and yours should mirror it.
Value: 7.5
